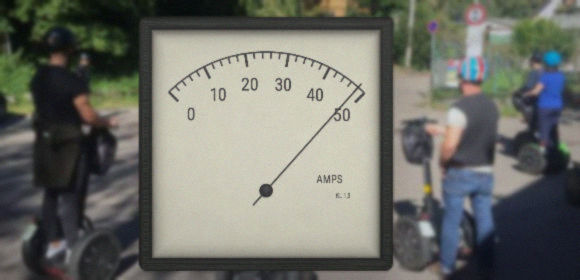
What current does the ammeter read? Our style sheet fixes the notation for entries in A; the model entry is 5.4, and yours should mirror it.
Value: 48
